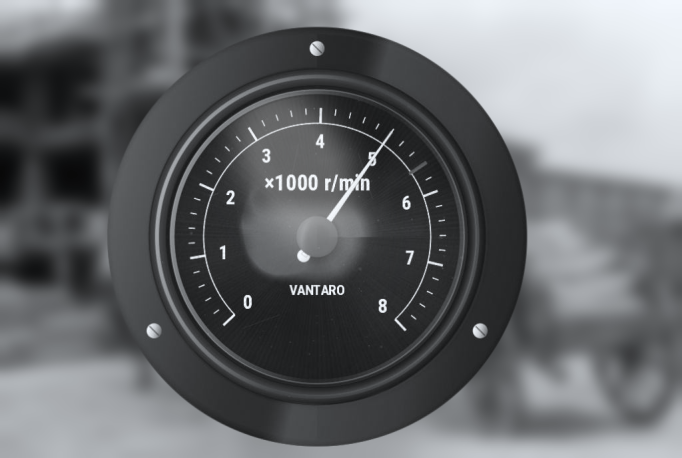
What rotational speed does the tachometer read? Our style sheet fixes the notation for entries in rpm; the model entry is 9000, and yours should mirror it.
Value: 5000
